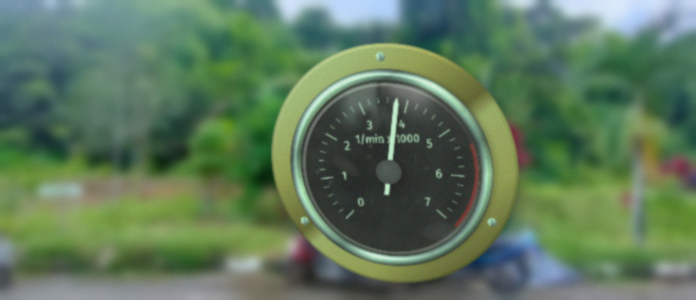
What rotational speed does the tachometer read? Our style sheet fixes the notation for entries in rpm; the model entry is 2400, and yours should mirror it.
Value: 3800
